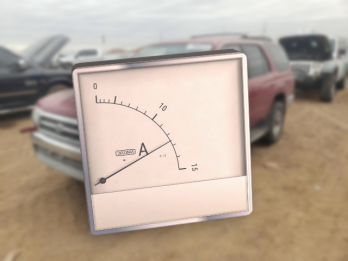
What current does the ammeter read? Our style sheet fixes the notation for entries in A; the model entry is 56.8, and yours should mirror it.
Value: 12.5
